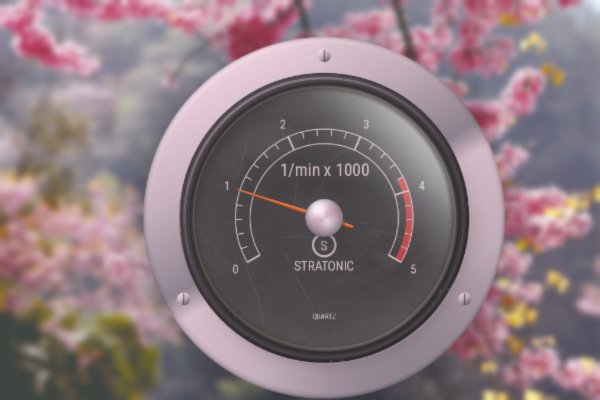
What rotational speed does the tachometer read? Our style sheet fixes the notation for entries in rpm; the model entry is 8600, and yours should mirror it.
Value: 1000
